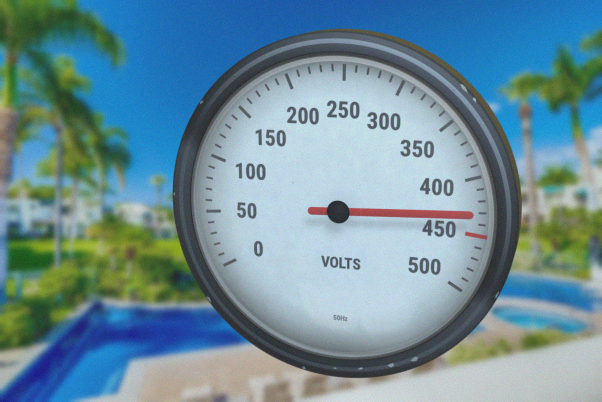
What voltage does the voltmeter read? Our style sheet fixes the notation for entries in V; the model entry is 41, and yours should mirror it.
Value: 430
